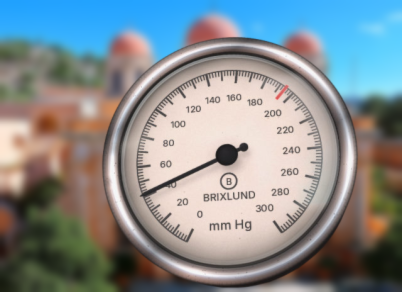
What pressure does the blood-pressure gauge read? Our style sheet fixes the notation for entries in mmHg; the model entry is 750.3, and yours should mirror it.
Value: 40
